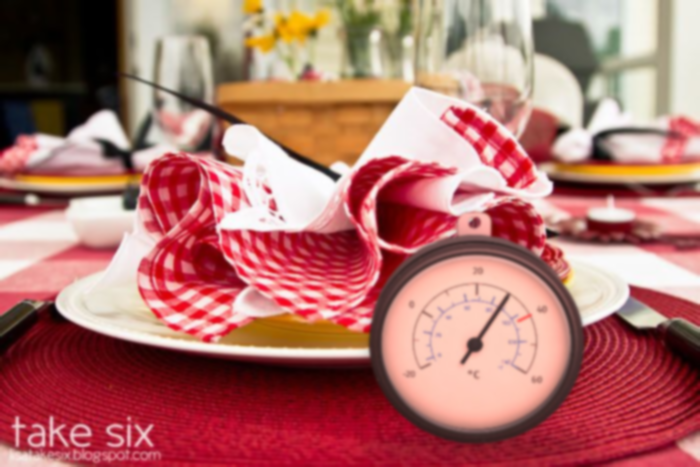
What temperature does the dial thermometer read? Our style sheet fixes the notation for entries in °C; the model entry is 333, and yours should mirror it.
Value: 30
